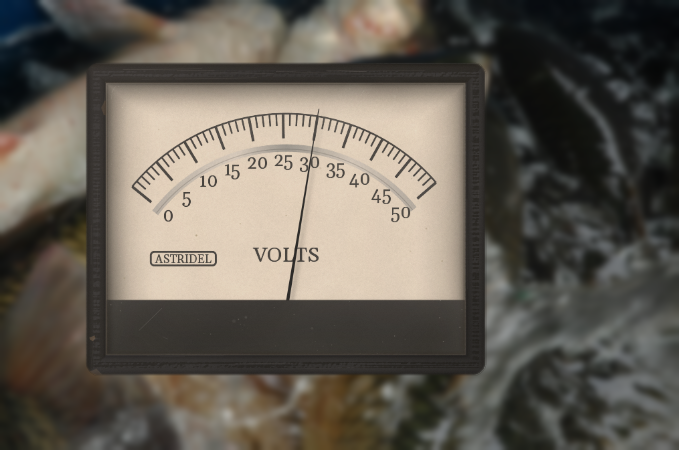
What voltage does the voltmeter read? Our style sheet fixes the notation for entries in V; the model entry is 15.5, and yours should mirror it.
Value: 30
